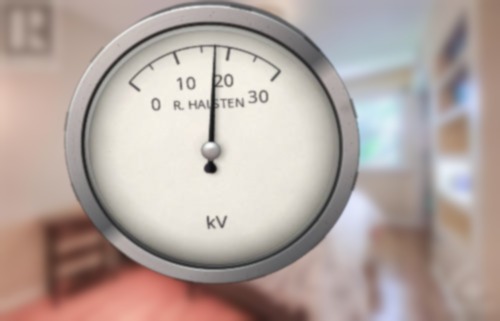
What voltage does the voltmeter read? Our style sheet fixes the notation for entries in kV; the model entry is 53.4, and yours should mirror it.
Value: 17.5
